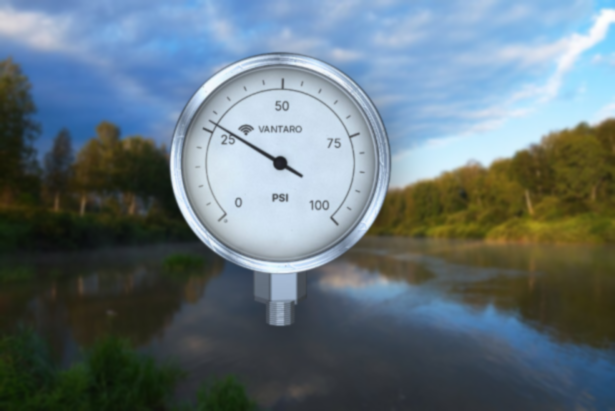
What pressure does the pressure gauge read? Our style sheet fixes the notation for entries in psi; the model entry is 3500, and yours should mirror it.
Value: 27.5
